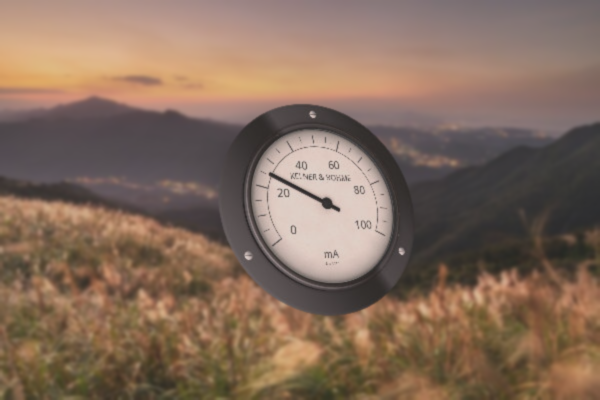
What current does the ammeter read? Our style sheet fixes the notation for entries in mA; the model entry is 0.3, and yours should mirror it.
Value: 25
